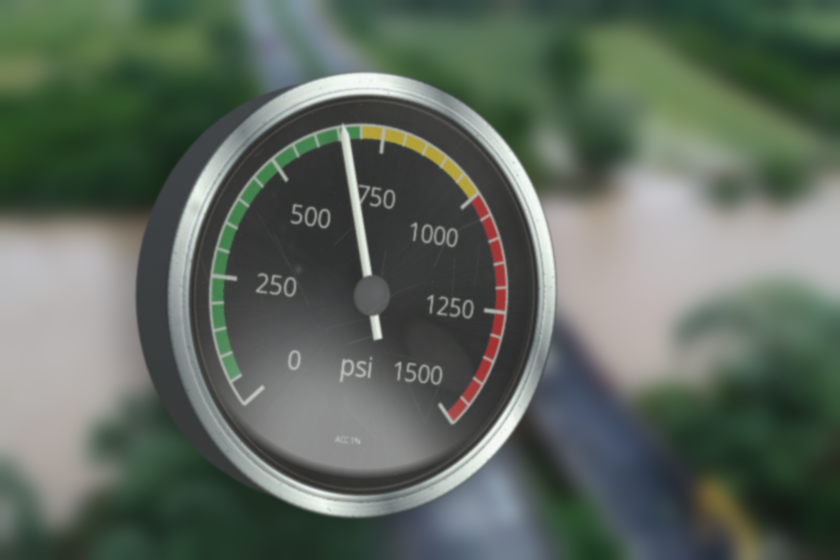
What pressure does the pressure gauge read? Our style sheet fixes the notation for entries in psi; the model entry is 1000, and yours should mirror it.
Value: 650
